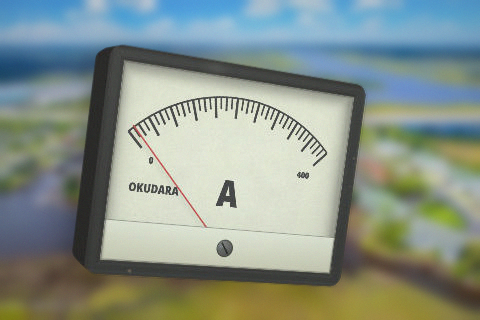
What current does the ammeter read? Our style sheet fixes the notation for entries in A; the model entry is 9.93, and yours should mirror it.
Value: 10
